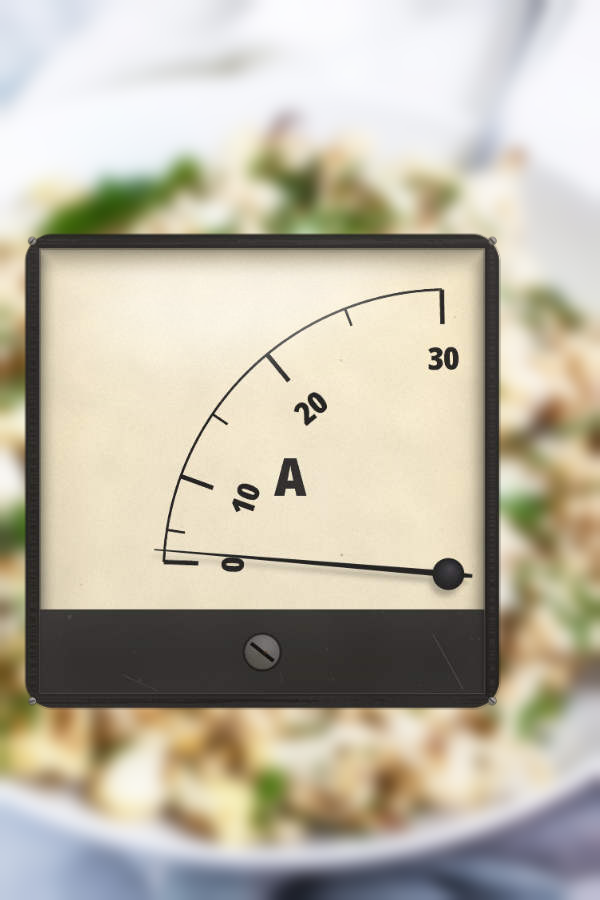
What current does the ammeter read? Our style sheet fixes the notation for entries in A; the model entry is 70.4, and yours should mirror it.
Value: 2.5
